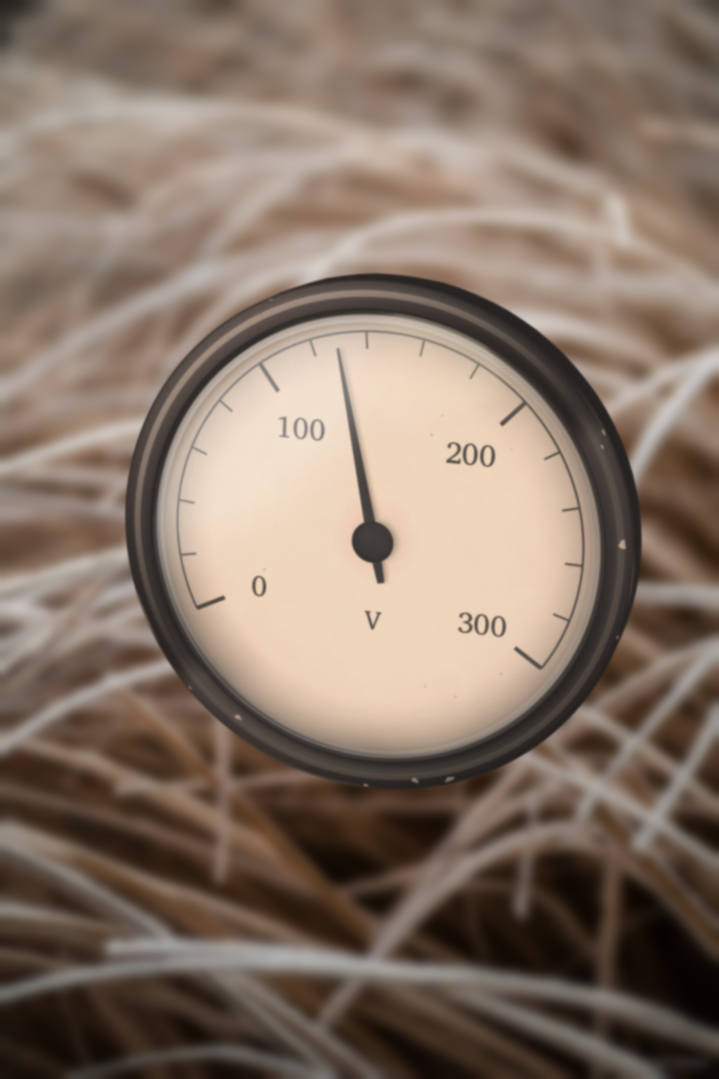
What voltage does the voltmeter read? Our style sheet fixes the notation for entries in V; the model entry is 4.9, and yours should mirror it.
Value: 130
